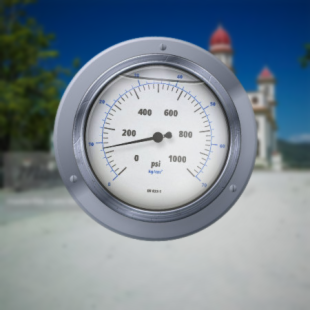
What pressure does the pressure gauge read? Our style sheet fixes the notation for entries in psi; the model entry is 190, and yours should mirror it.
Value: 120
